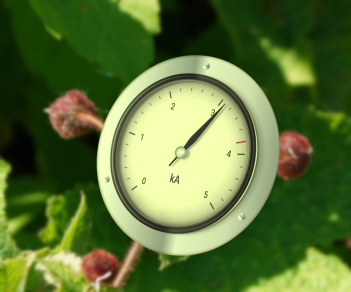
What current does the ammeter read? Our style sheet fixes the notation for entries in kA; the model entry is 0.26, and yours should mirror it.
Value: 3.1
